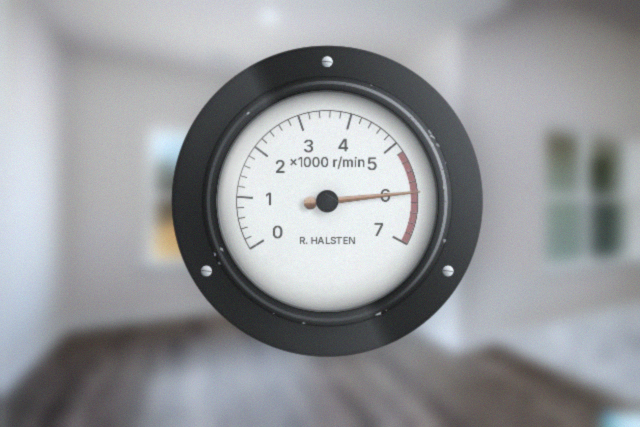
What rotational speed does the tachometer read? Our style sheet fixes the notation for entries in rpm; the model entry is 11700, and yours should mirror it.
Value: 6000
